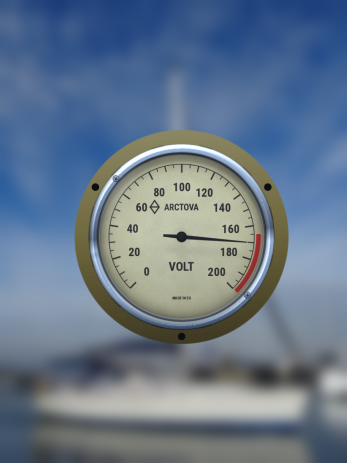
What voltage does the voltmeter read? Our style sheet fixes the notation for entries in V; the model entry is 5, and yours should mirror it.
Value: 170
